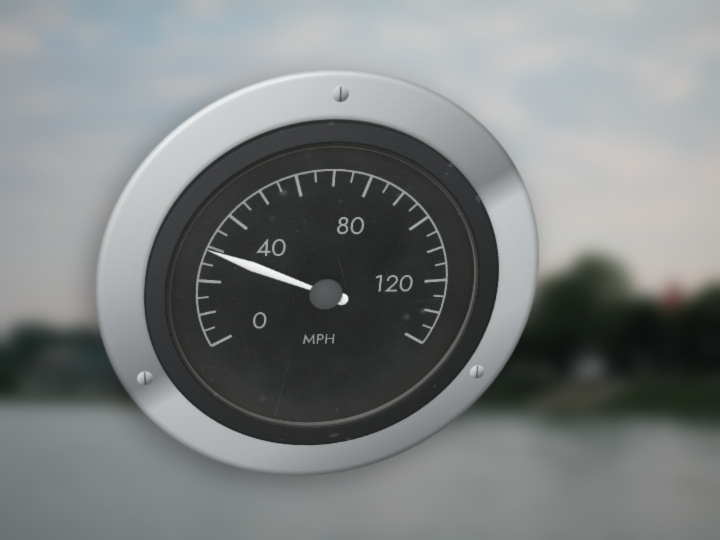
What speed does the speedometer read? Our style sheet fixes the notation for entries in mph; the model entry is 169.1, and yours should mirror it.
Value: 30
